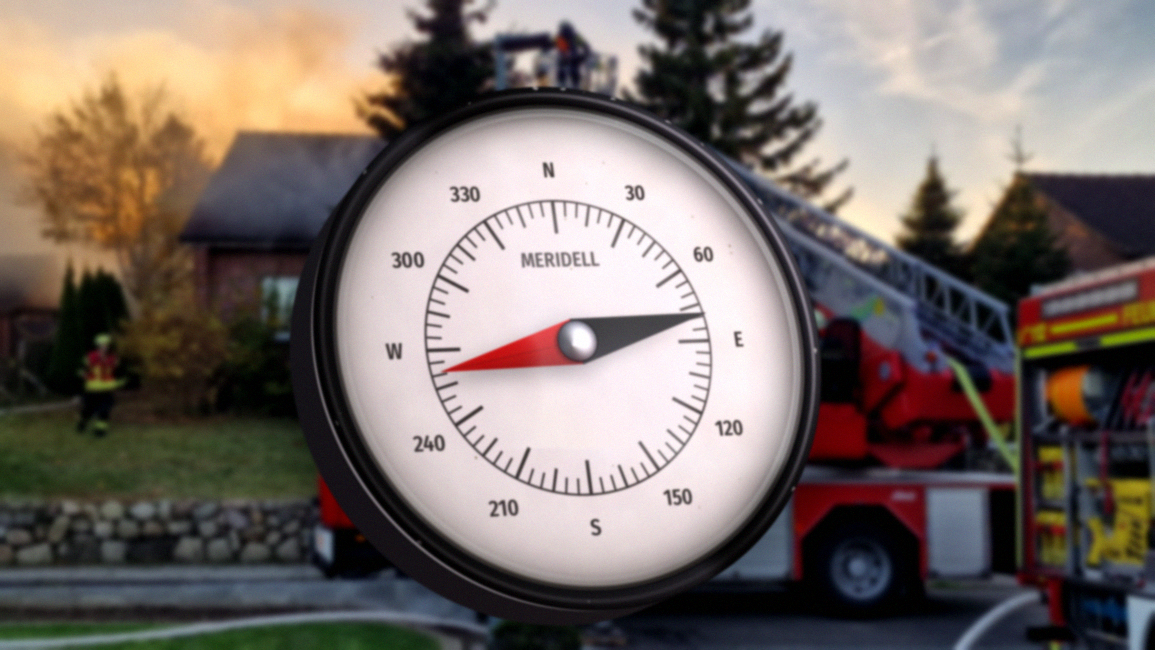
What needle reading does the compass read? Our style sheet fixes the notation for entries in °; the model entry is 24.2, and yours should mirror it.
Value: 260
